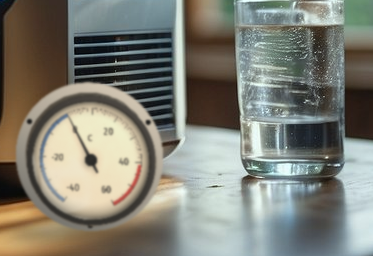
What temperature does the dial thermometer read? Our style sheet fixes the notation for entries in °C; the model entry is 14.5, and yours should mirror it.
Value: 0
